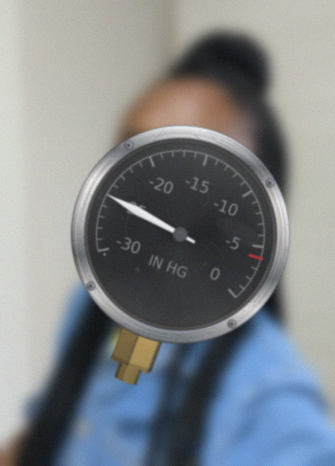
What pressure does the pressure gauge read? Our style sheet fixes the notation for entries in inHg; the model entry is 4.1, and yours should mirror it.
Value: -25
